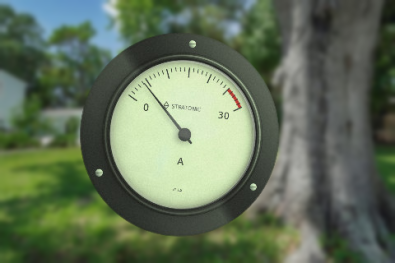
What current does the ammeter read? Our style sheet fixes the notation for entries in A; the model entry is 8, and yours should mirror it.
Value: 4
